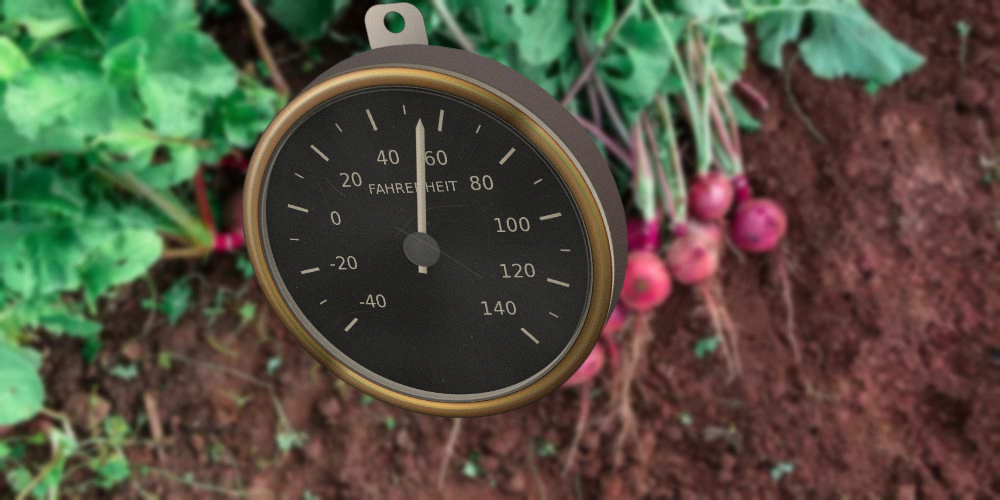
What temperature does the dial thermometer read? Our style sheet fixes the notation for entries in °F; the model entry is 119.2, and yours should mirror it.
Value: 55
